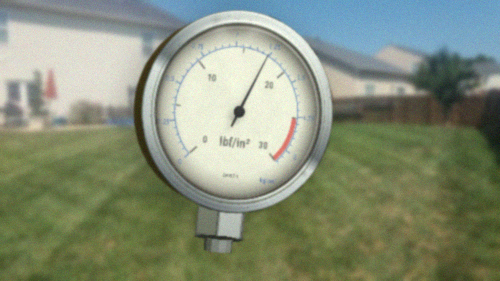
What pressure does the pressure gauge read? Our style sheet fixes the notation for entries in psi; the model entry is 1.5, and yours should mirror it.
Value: 17.5
